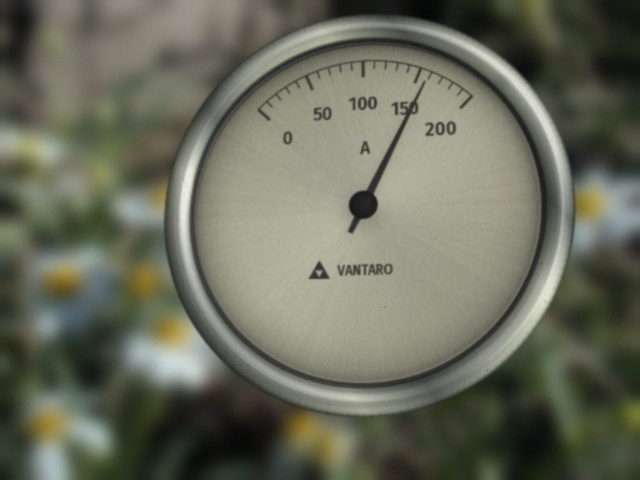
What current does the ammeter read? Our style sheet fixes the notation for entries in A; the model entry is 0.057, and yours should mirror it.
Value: 160
